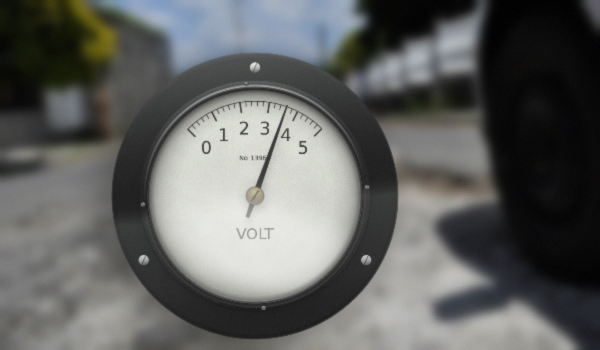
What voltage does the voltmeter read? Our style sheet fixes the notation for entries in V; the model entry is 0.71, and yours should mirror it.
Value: 3.6
